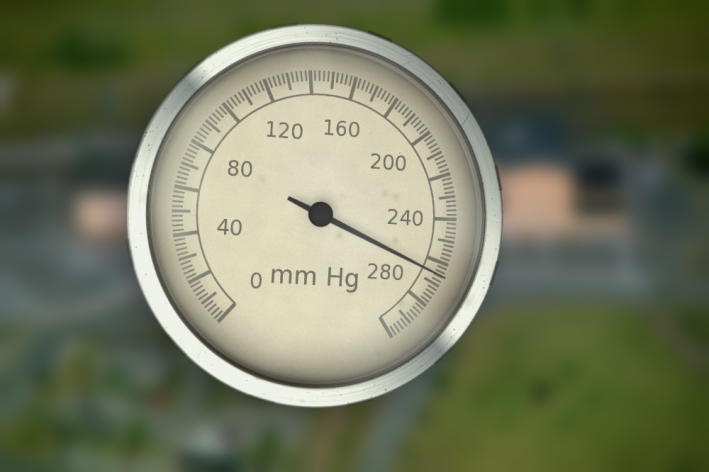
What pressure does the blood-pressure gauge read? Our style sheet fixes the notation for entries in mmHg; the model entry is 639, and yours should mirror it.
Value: 266
